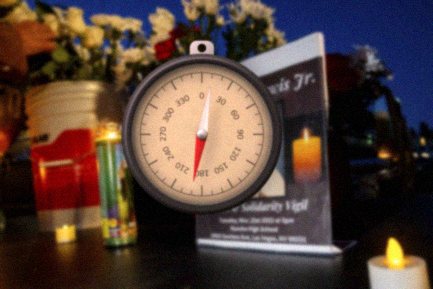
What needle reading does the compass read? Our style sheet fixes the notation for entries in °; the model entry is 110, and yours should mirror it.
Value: 190
